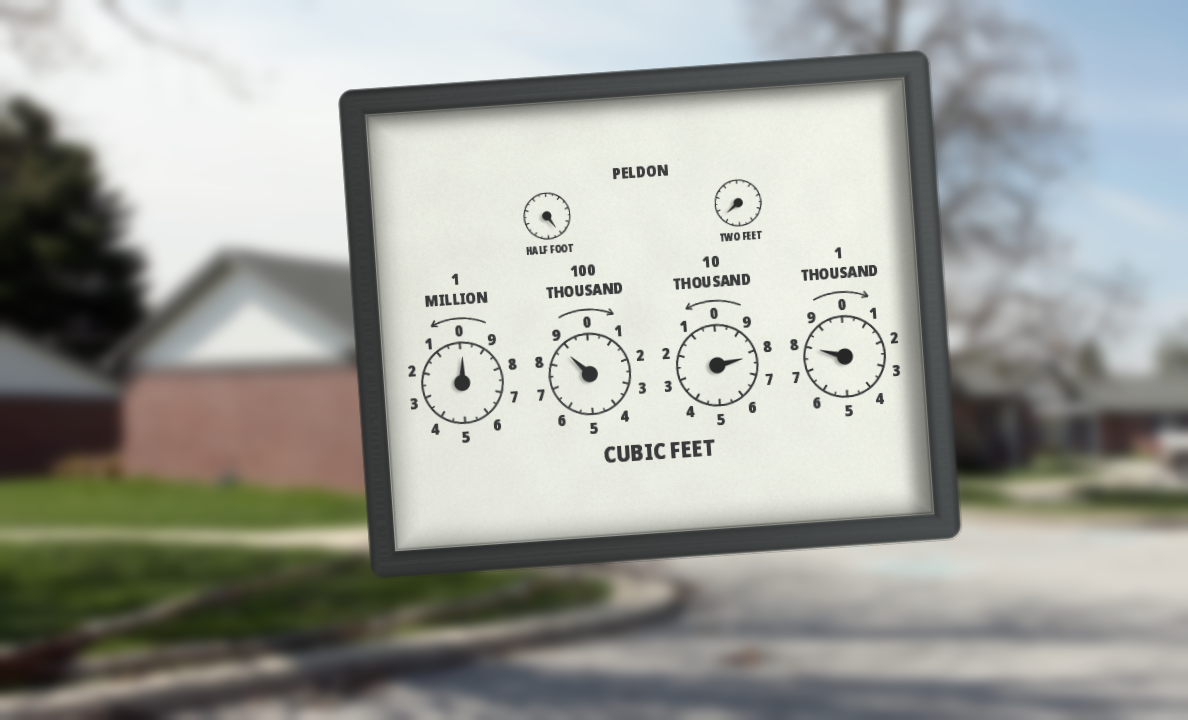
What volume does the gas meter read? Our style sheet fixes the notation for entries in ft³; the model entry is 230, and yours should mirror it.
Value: 987800
